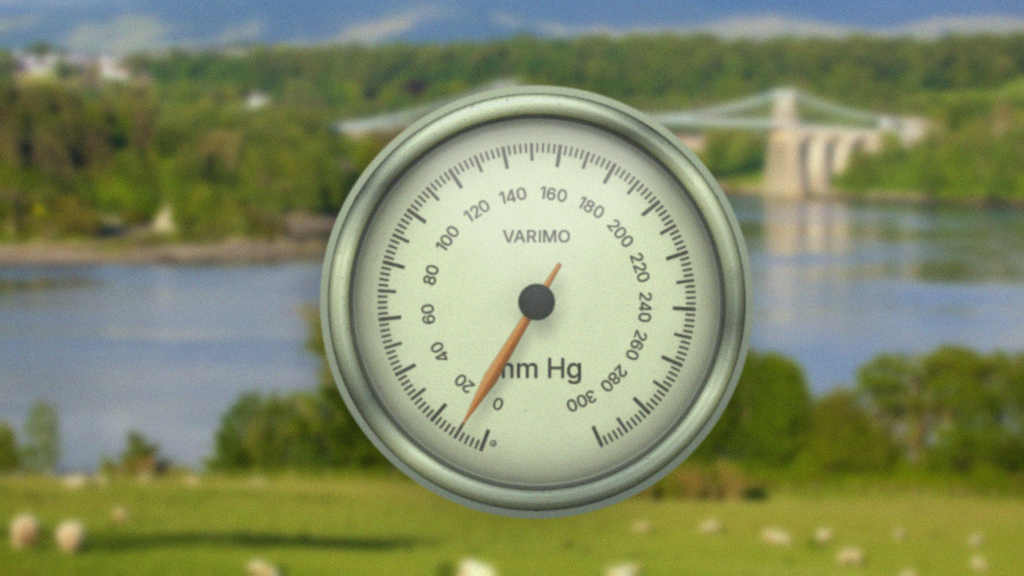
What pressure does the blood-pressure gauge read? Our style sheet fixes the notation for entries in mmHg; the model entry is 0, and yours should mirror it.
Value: 10
